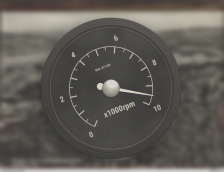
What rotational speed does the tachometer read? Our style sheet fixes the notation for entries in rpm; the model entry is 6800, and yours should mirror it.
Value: 9500
